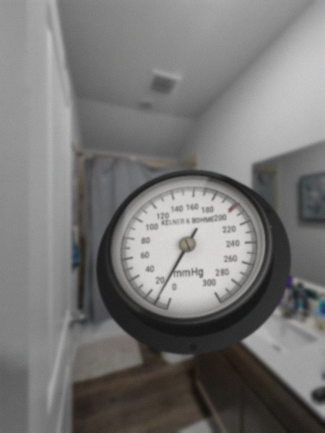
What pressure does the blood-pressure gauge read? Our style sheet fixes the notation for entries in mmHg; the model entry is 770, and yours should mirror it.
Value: 10
